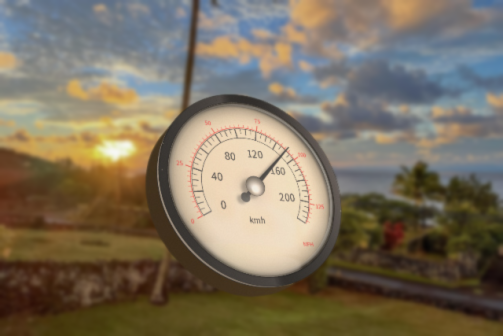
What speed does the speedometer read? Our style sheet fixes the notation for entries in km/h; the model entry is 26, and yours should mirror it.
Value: 150
